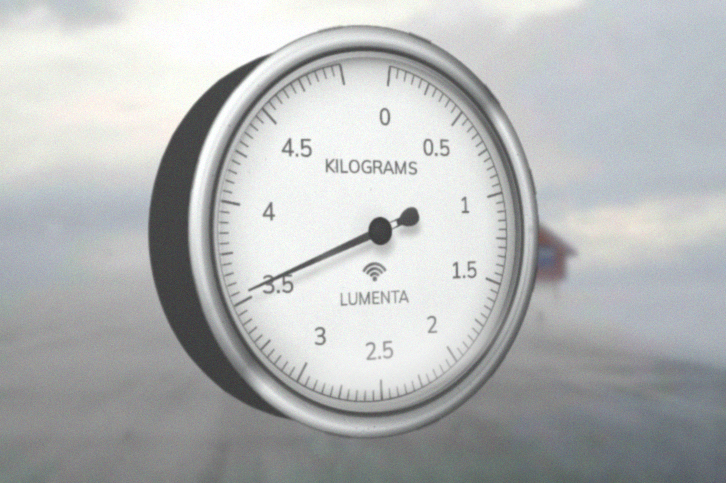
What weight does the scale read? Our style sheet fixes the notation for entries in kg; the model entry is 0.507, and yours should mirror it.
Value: 3.55
